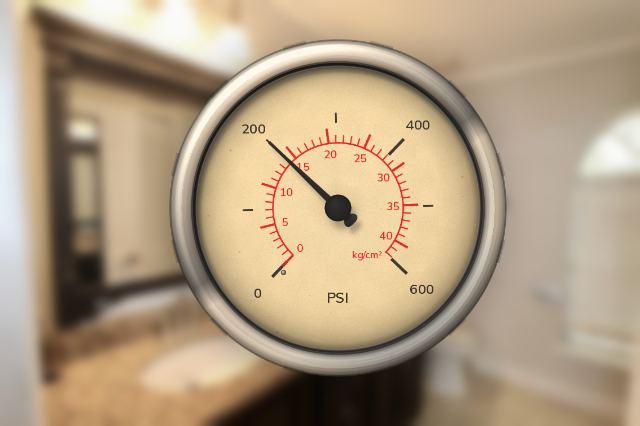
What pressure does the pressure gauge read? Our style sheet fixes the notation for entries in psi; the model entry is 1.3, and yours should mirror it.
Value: 200
